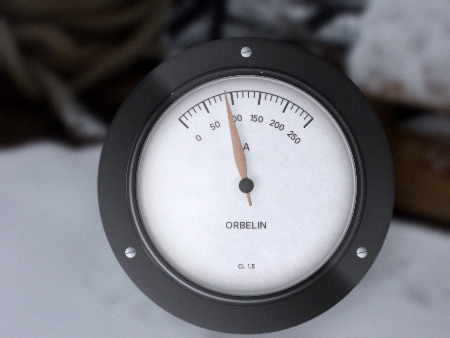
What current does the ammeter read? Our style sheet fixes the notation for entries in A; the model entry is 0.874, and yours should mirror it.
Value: 90
